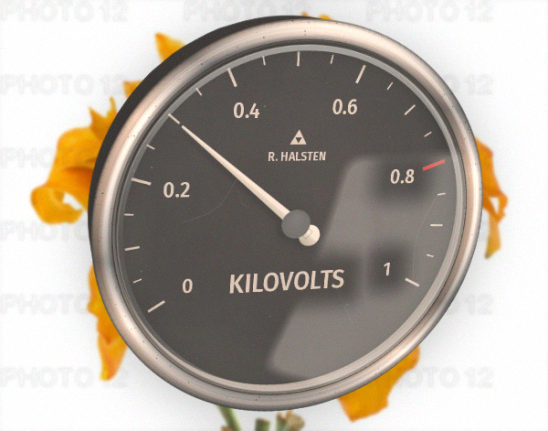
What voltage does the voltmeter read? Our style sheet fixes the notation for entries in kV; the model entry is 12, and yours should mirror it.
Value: 0.3
